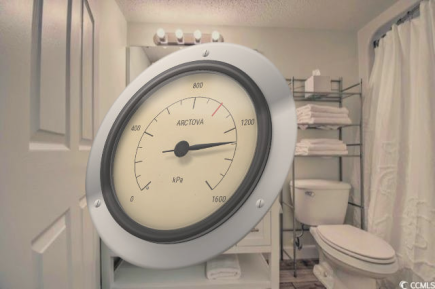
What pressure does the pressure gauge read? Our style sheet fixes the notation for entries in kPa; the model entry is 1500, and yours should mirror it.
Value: 1300
